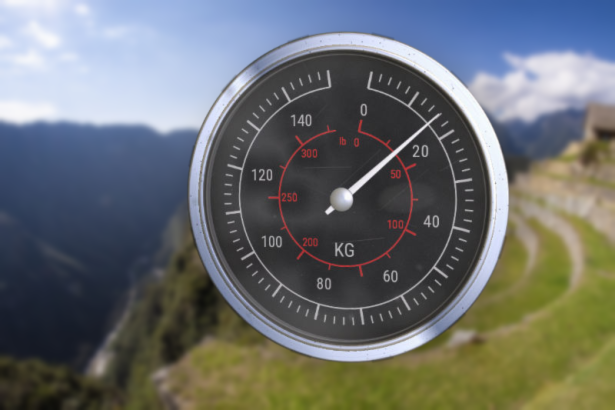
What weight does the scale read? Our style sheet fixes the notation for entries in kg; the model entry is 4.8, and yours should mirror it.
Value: 16
